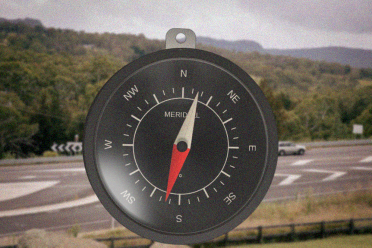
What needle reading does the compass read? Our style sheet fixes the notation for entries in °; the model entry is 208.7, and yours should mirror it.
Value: 195
